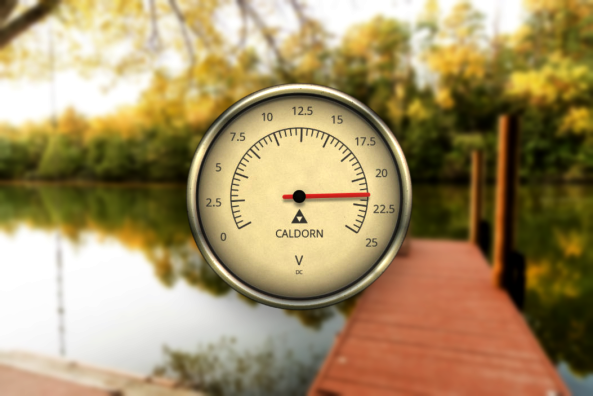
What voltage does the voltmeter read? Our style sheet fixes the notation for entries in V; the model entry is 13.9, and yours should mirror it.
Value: 21.5
